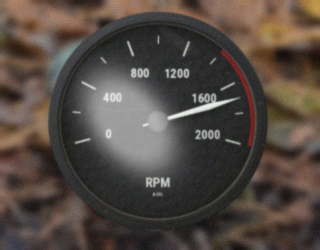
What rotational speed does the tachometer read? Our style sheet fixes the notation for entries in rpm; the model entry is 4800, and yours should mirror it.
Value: 1700
